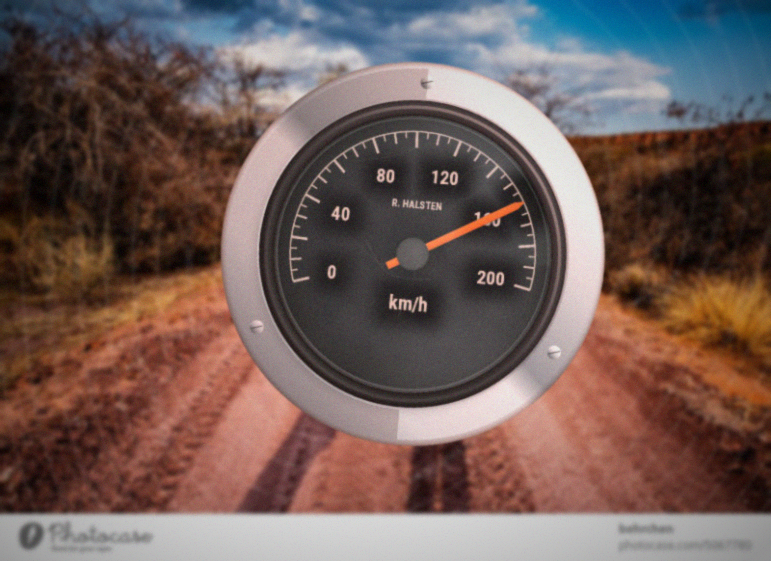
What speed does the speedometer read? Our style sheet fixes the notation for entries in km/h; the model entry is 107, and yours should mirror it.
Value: 160
